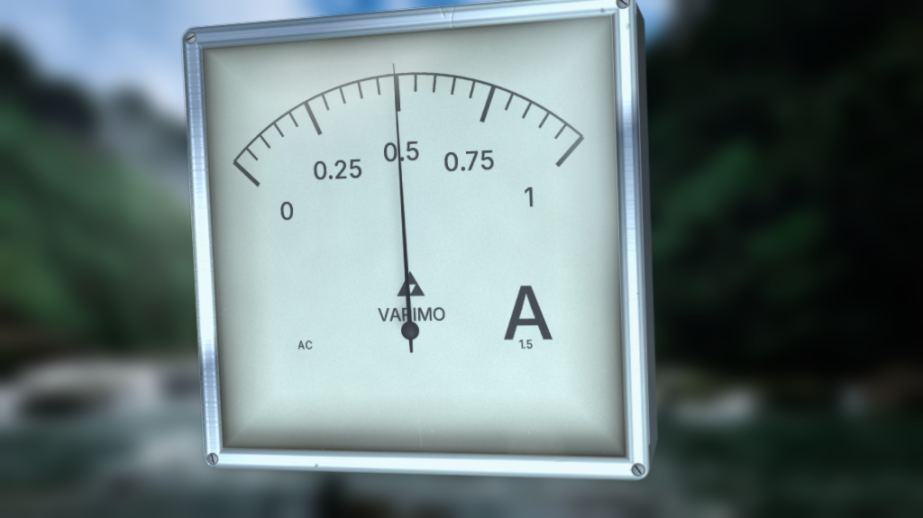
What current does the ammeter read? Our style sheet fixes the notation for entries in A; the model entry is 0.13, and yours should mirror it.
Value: 0.5
